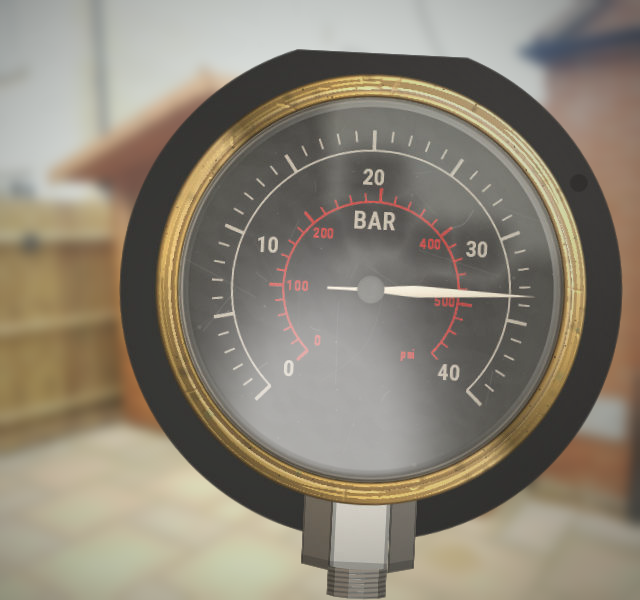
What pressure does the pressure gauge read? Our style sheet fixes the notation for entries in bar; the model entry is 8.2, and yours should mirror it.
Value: 33.5
